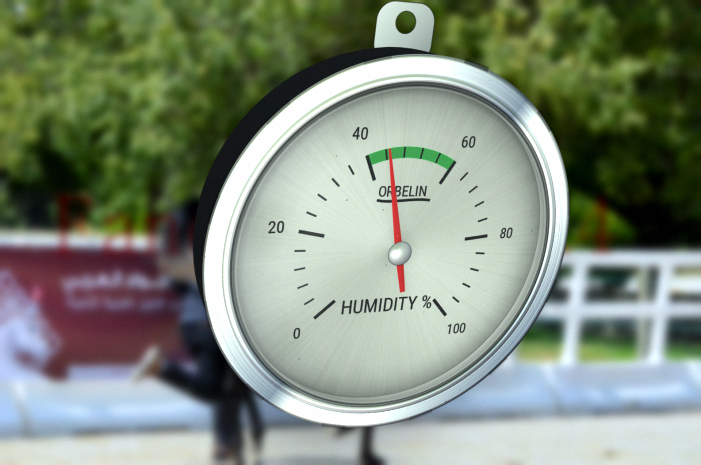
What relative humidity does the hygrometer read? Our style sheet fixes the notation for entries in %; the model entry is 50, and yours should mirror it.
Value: 44
